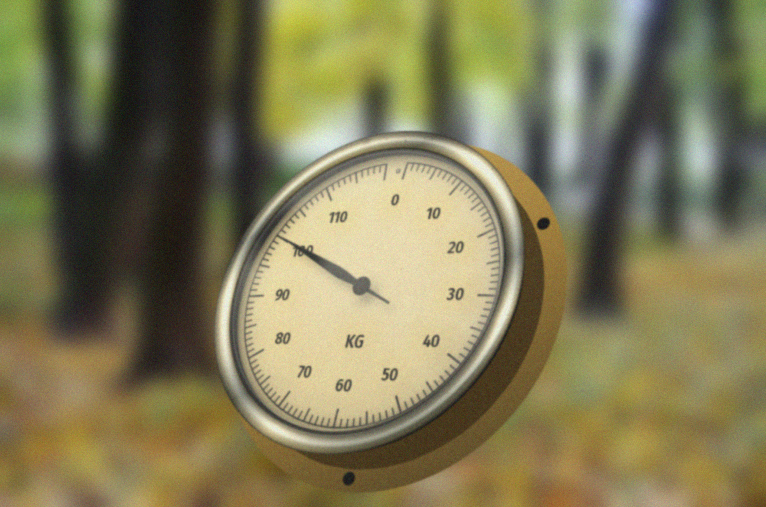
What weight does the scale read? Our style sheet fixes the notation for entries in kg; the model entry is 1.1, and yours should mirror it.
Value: 100
